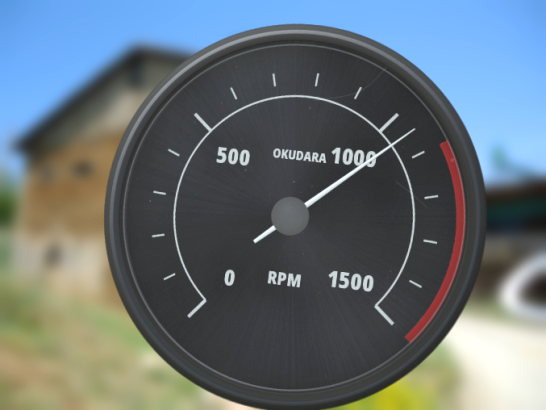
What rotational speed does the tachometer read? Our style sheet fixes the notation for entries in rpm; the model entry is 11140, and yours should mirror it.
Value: 1050
